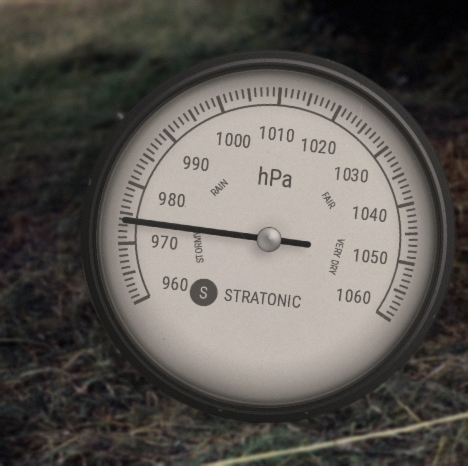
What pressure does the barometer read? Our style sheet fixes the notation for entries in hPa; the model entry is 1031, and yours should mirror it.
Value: 974
